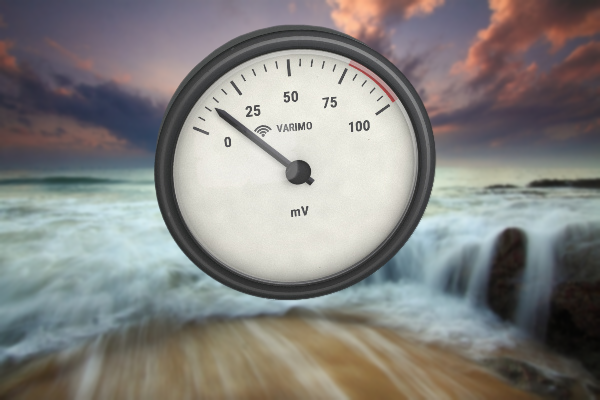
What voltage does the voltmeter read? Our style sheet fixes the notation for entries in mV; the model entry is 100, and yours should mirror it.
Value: 12.5
